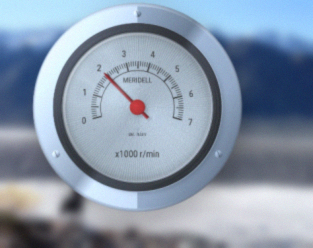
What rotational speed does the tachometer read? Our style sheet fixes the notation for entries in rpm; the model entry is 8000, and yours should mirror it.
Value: 2000
